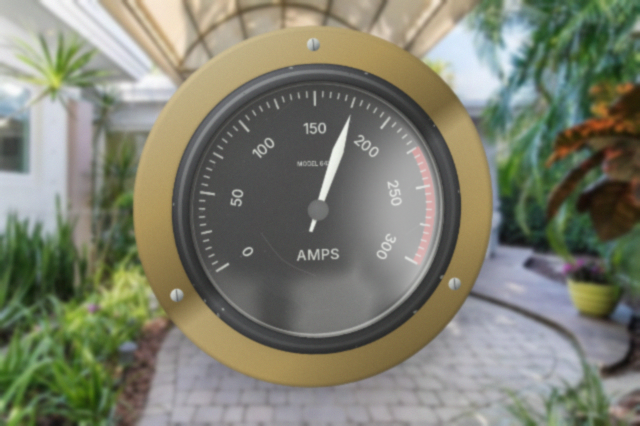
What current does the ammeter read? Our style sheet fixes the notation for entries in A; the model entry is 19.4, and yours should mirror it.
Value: 175
